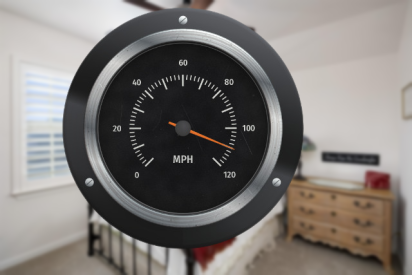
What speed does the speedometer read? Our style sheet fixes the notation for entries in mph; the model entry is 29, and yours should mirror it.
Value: 110
